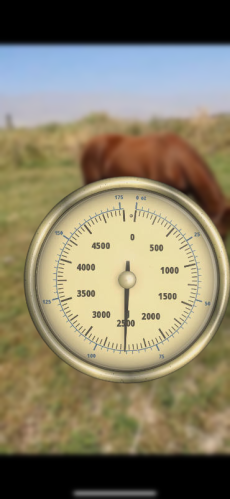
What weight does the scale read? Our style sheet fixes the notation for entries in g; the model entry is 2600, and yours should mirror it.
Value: 2500
